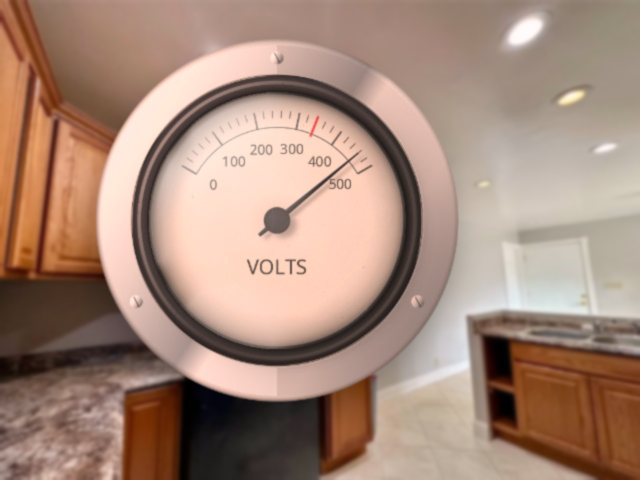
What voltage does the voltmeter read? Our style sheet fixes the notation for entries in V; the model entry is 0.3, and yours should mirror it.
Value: 460
